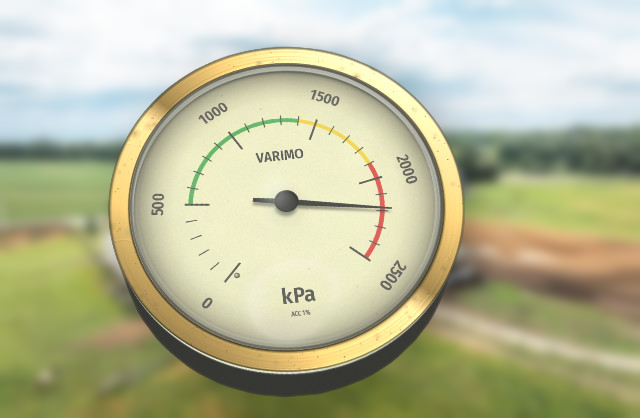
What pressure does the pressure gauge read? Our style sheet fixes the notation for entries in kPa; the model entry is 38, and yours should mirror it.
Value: 2200
